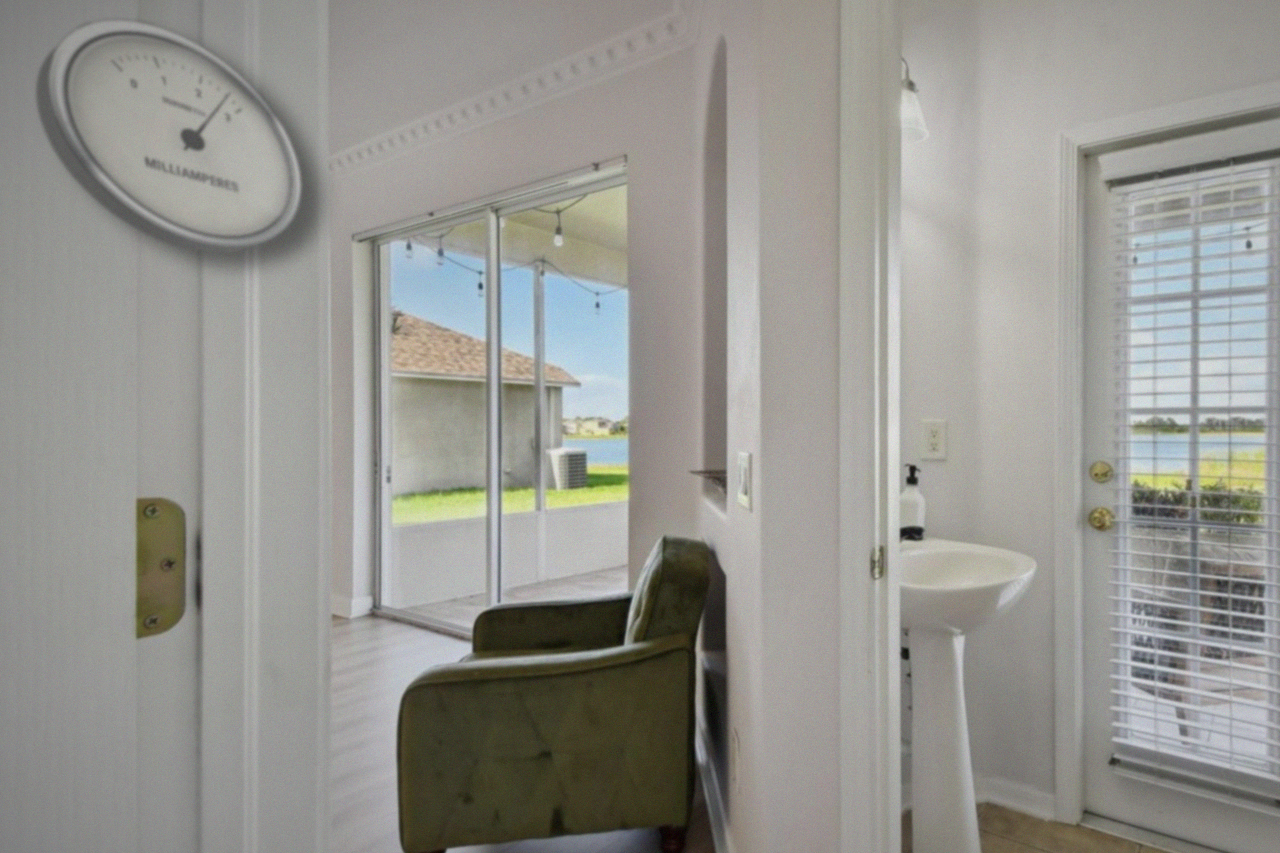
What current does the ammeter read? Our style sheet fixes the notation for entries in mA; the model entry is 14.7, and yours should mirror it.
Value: 2.6
